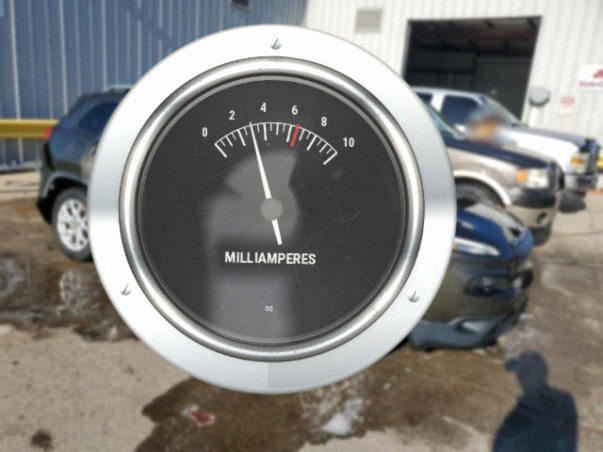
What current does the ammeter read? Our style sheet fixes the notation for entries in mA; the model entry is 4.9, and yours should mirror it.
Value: 3
